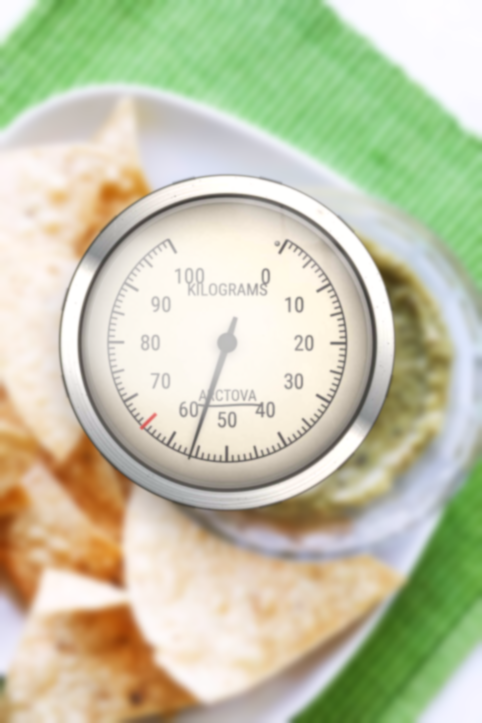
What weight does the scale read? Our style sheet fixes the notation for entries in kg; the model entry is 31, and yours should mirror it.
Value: 56
